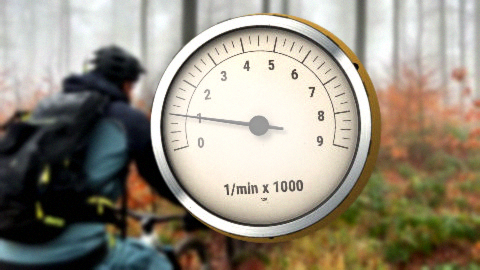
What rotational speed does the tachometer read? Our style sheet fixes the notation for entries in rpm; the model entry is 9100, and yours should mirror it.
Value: 1000
